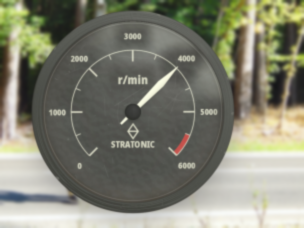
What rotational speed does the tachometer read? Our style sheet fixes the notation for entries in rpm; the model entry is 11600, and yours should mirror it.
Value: 4000
